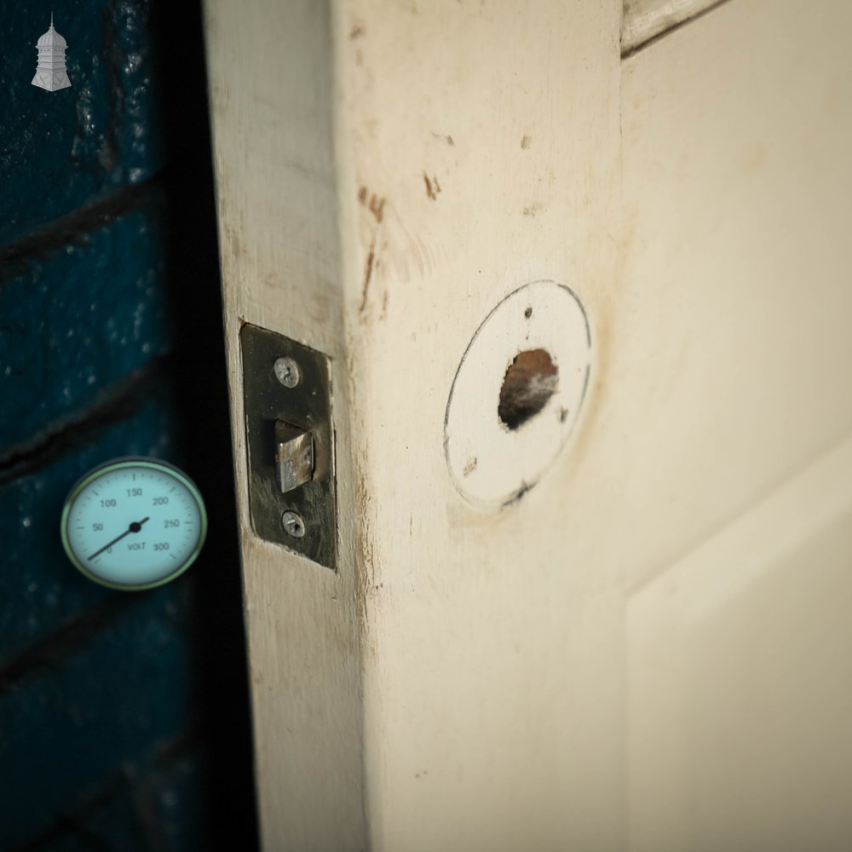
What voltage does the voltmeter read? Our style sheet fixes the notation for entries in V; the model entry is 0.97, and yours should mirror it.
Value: 10
